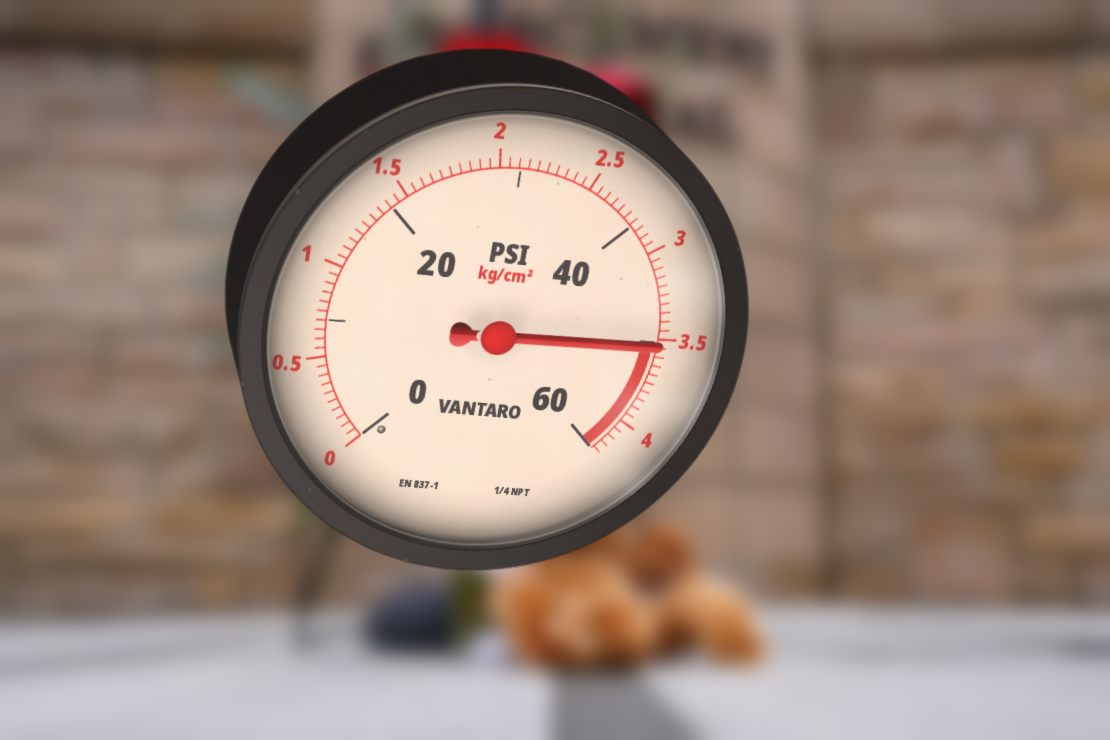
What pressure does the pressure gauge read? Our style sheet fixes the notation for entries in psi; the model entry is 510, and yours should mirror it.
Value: 50
